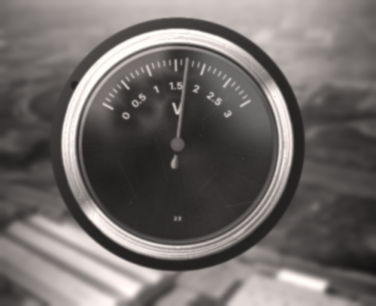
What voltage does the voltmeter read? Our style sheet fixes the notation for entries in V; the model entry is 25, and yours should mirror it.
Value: 1.7
